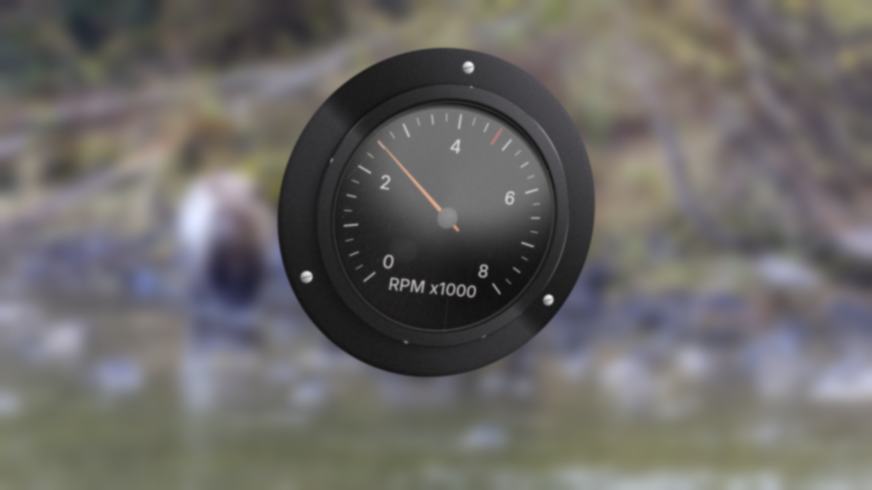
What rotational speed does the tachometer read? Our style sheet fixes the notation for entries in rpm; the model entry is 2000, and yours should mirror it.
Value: 2500
